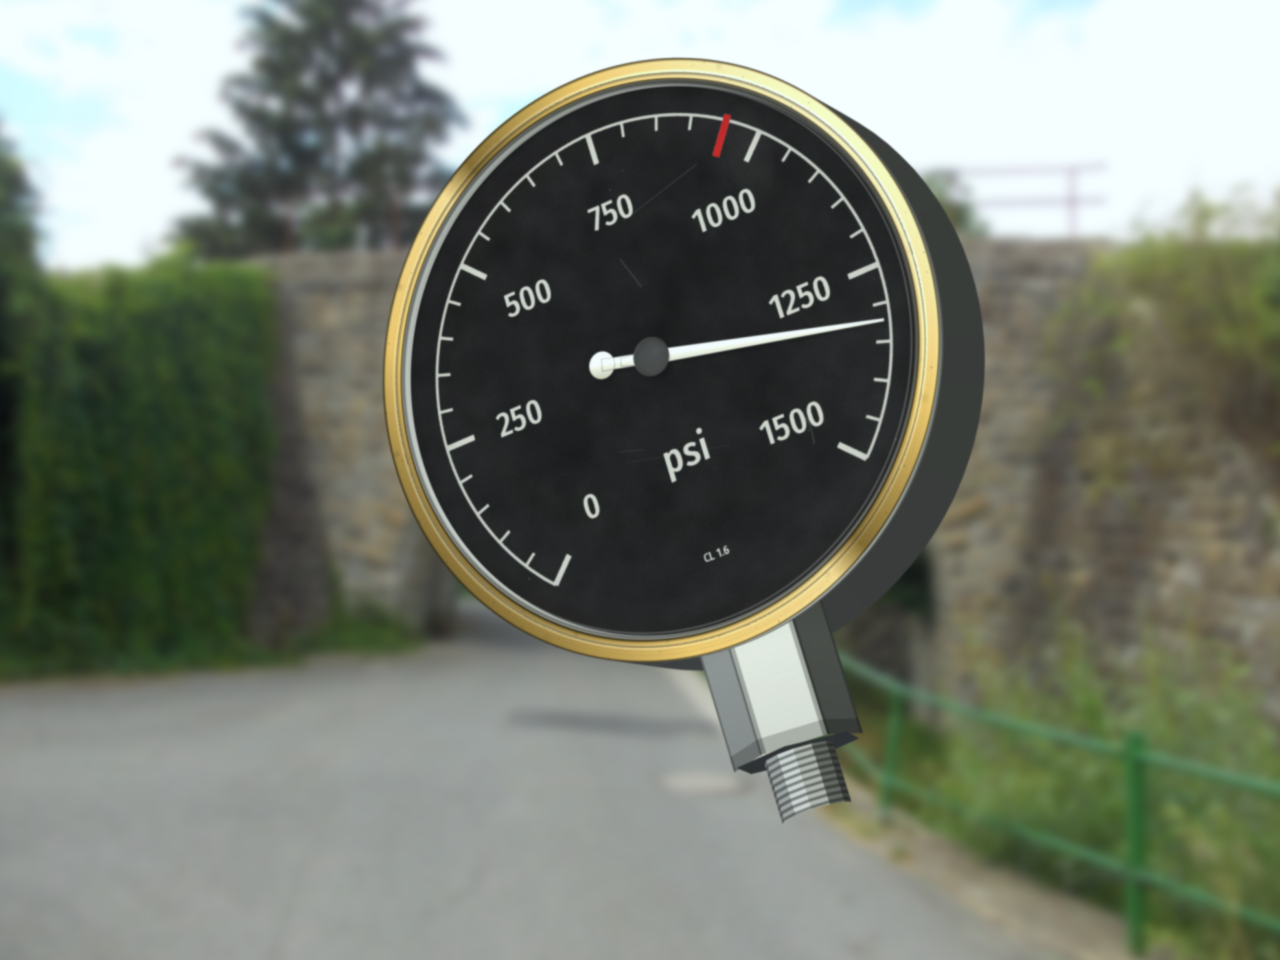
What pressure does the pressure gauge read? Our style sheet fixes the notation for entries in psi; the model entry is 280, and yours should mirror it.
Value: 1325
